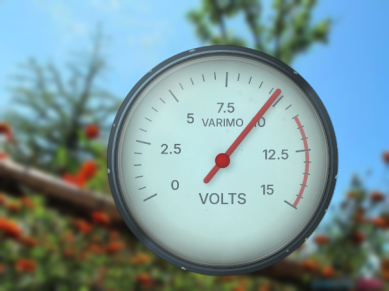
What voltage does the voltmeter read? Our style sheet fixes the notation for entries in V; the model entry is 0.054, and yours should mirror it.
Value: 9.75
